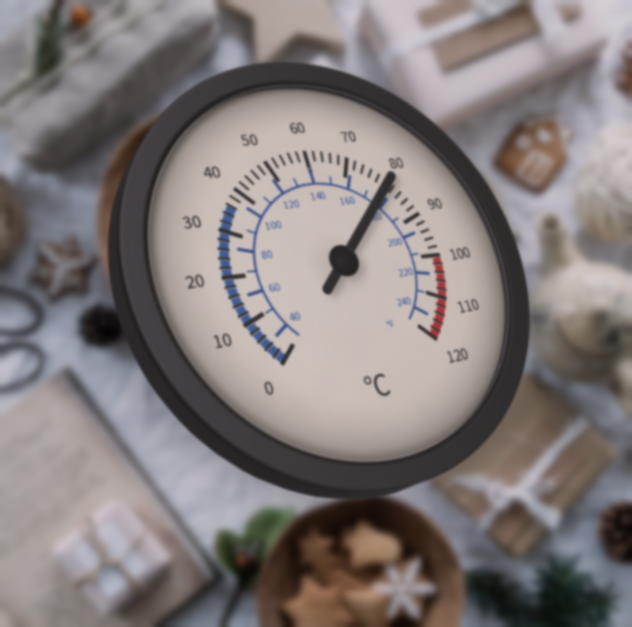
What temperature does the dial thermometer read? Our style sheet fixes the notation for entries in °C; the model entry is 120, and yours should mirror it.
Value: 80
